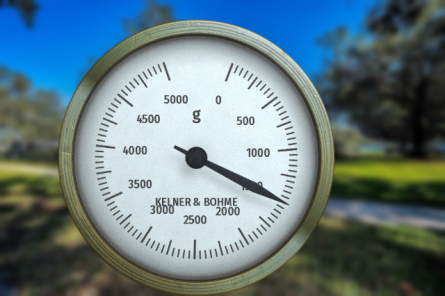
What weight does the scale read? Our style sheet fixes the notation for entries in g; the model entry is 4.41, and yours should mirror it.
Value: 1500
